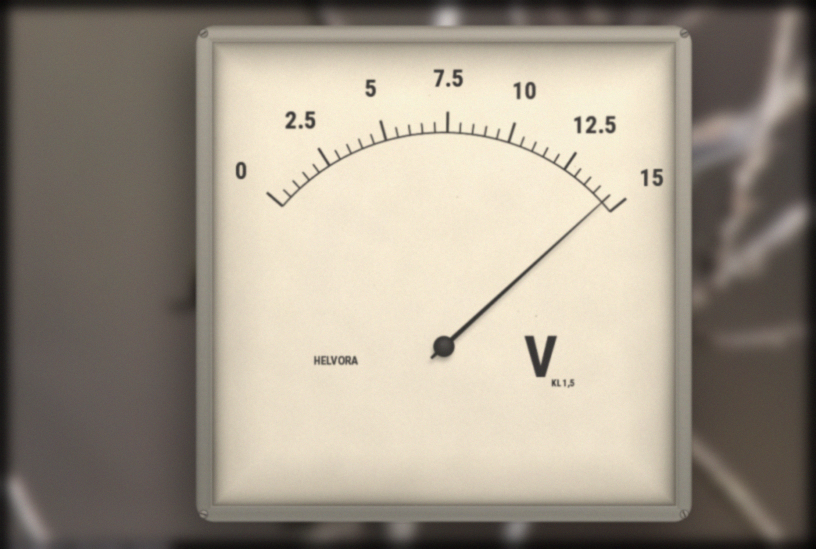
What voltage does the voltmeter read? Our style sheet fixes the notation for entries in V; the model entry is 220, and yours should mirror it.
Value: 14.5
